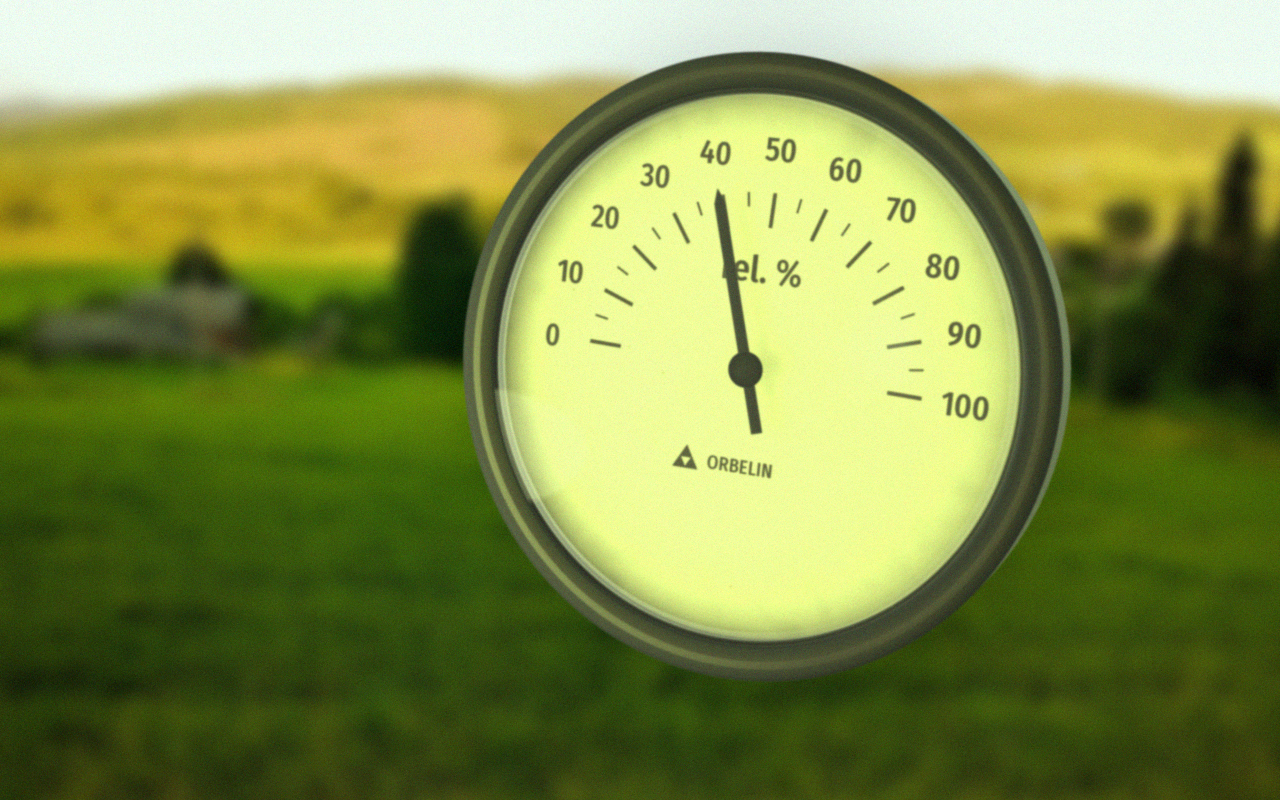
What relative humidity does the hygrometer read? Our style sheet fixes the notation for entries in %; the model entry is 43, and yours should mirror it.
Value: 40
